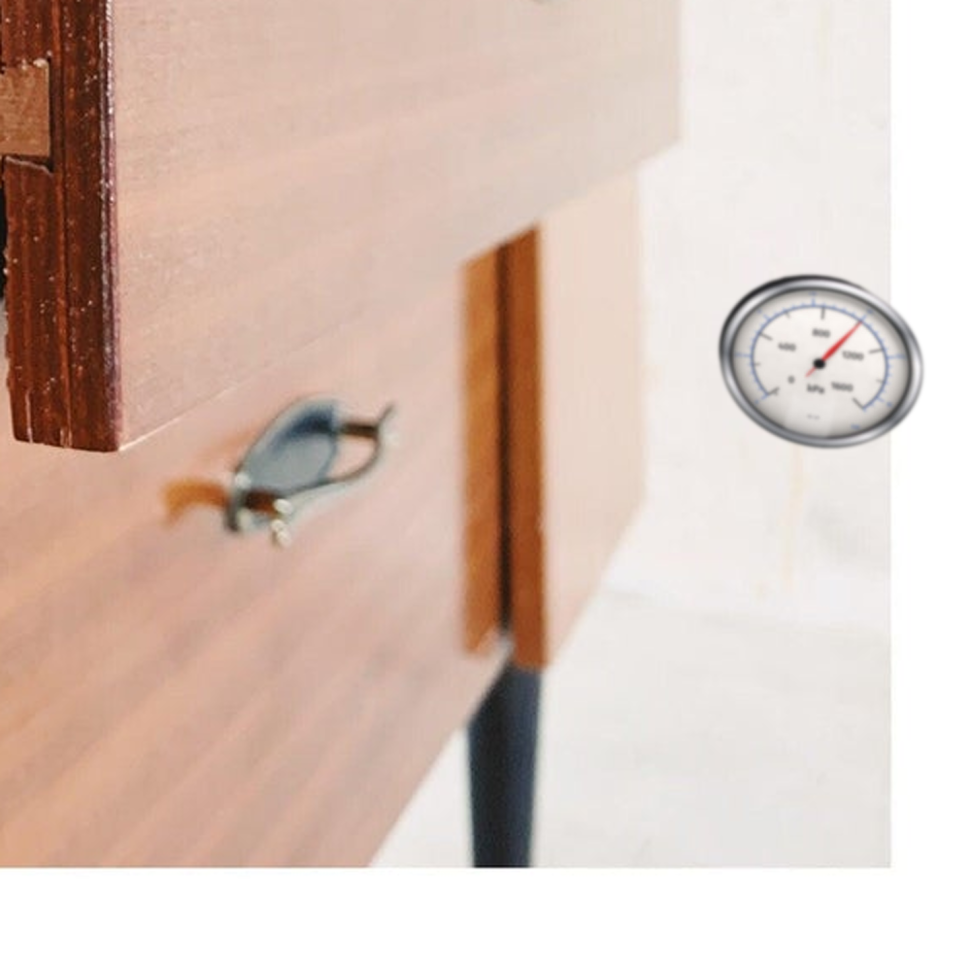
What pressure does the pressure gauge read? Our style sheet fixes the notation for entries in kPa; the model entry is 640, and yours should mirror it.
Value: 1000
